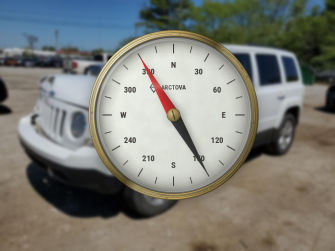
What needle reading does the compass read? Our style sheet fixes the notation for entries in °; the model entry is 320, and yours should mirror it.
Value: 330
